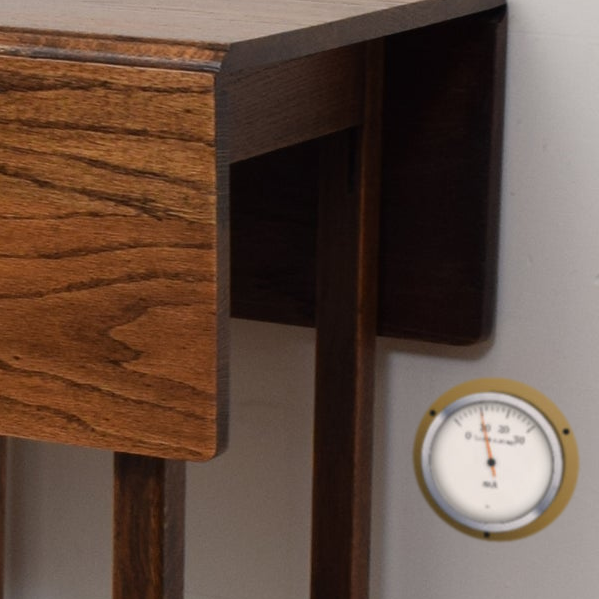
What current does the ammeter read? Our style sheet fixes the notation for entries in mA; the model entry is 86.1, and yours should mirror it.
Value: 10
